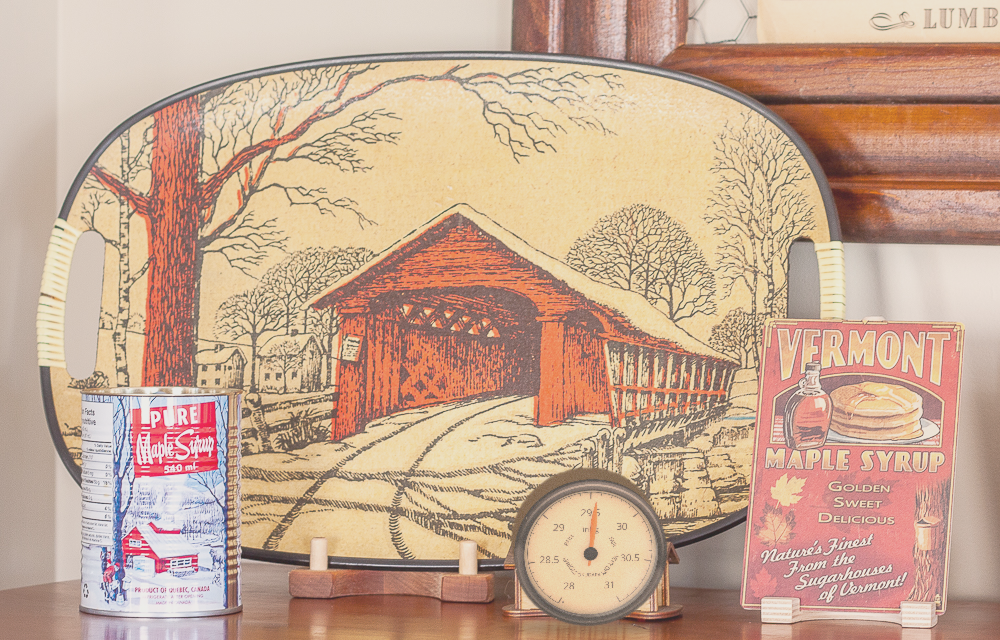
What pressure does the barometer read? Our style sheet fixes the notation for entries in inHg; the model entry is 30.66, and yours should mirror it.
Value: 29.55
